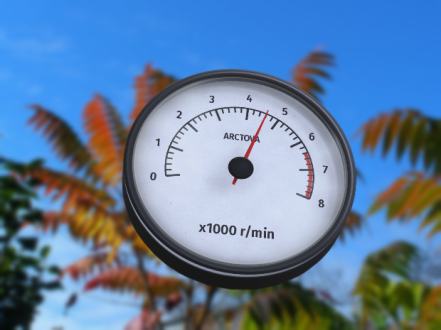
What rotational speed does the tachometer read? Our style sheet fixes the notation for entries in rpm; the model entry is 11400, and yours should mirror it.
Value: 4600
